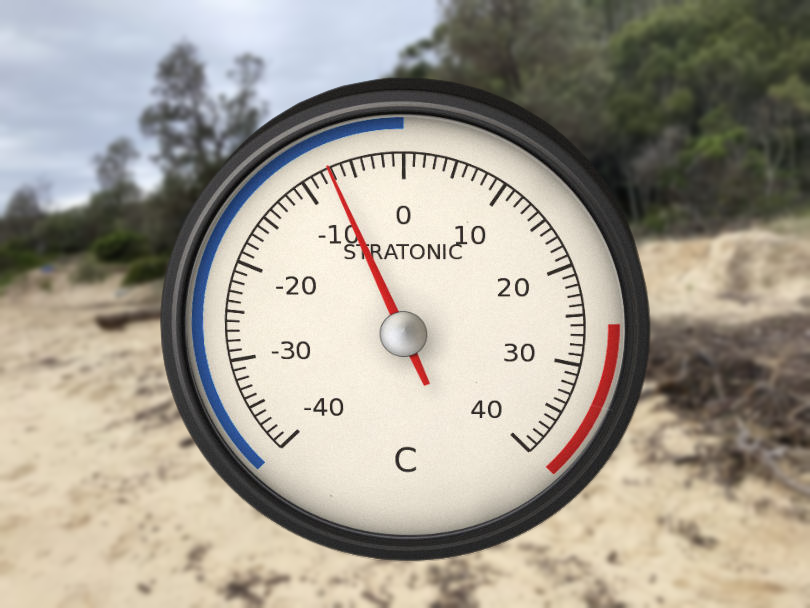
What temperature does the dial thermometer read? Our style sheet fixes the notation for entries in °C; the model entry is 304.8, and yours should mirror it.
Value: -7
